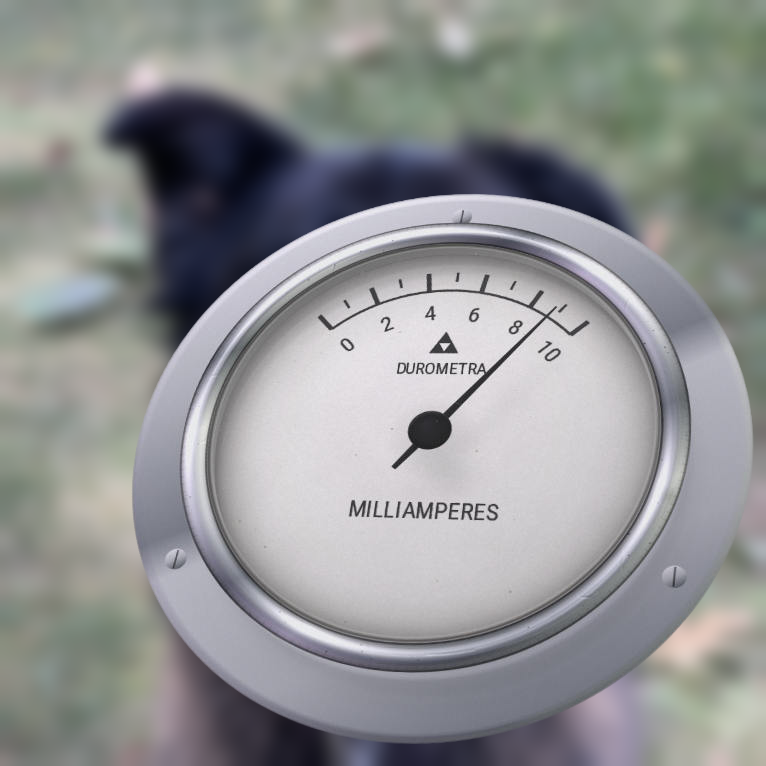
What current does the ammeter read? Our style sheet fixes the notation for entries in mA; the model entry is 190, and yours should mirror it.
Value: 9
